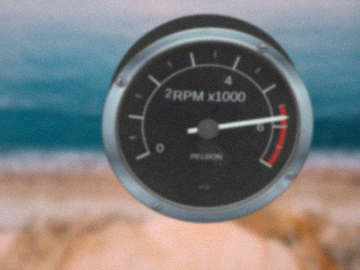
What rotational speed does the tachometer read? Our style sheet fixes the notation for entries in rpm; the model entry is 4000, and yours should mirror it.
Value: 5750
